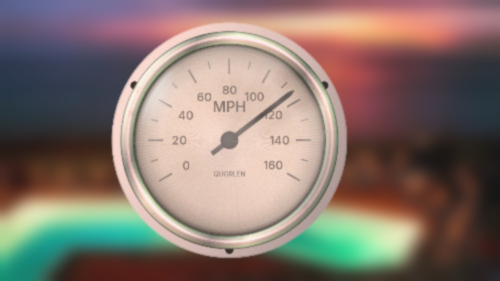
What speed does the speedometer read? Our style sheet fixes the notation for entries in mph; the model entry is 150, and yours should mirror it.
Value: 115
